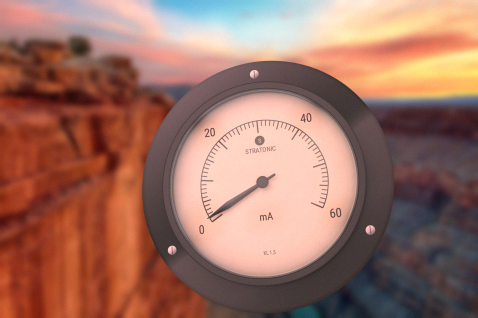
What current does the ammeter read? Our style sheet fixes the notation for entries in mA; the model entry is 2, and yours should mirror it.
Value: 1
